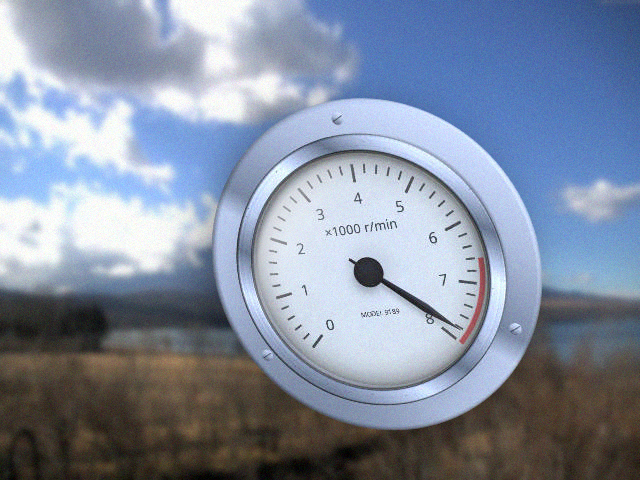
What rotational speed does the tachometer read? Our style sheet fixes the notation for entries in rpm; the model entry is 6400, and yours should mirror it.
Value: 7800
